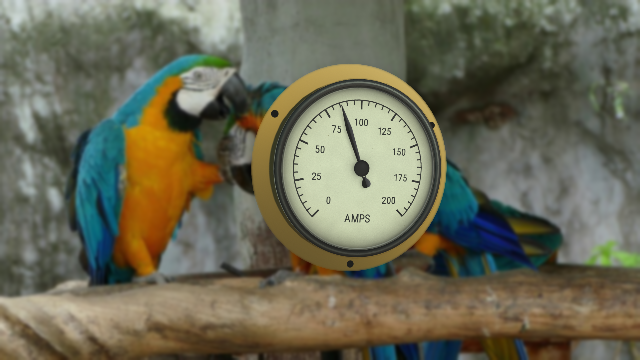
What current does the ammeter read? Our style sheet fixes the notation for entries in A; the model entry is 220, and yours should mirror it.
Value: 85
